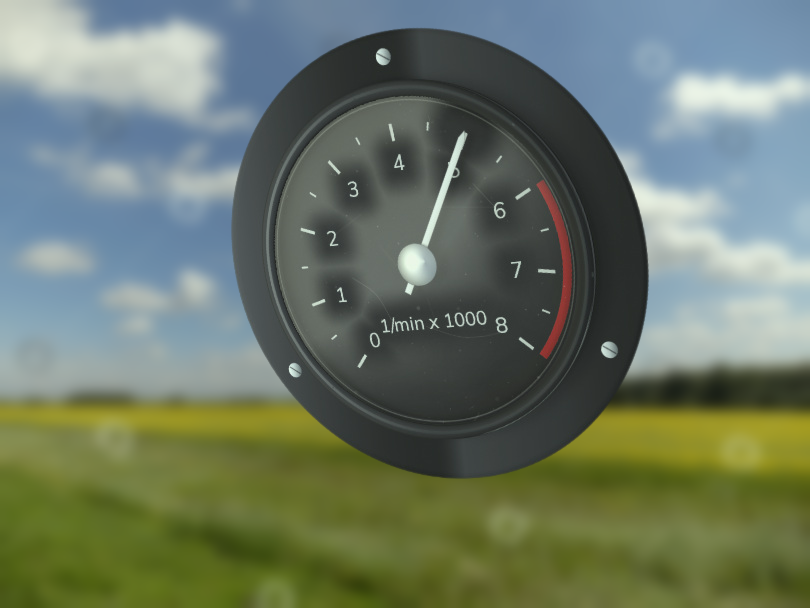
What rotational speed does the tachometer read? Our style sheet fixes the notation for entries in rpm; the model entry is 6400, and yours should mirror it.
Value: 5000
